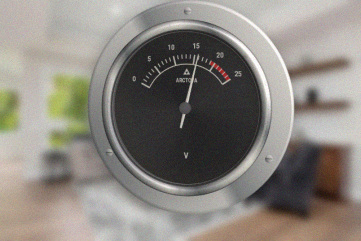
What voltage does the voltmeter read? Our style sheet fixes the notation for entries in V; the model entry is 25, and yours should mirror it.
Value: 16
